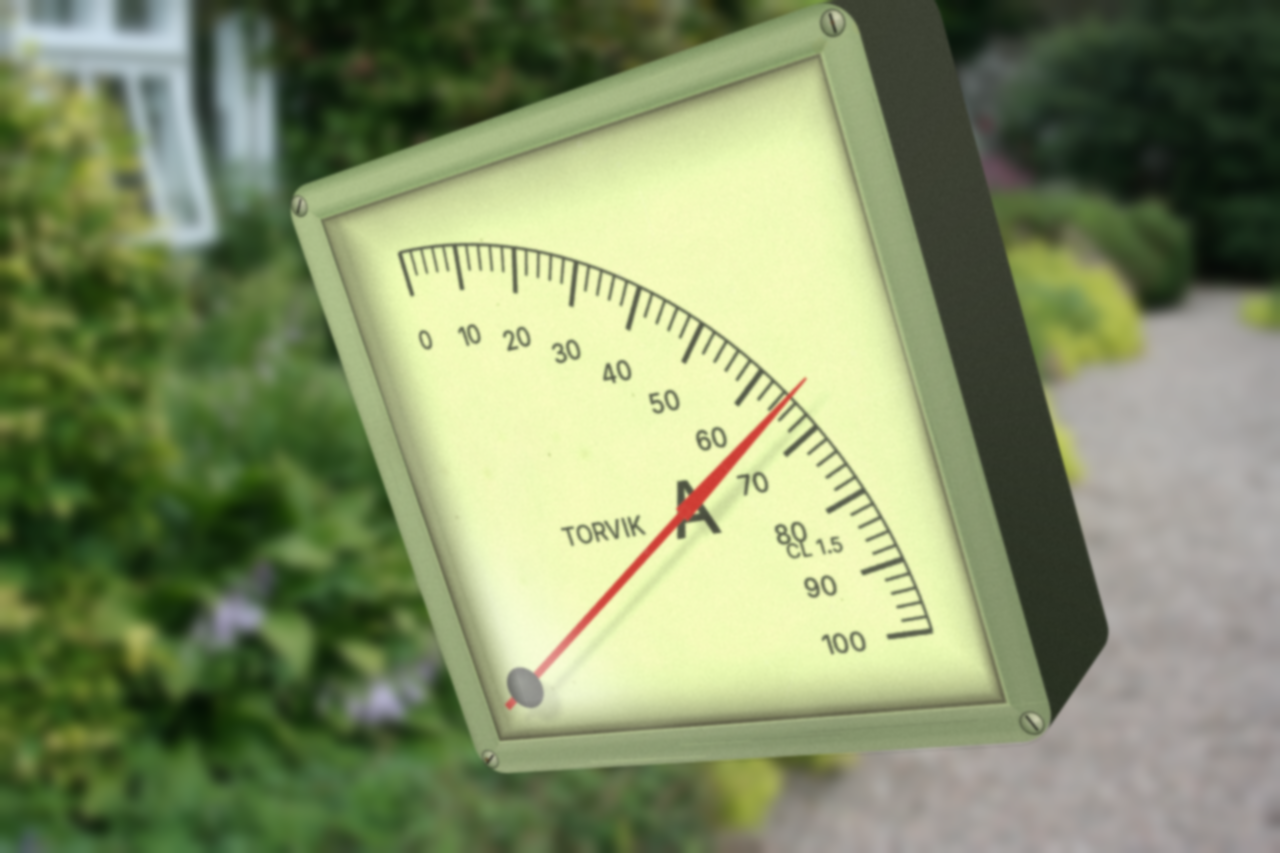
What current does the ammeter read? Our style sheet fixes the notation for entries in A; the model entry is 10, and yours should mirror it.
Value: 65
